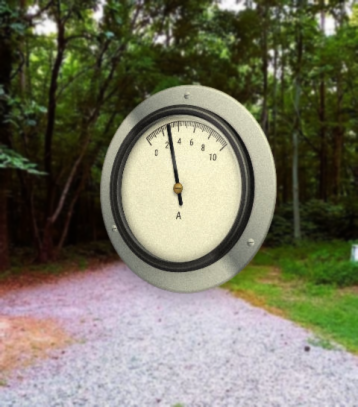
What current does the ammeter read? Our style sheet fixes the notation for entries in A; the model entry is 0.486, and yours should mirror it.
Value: 3
